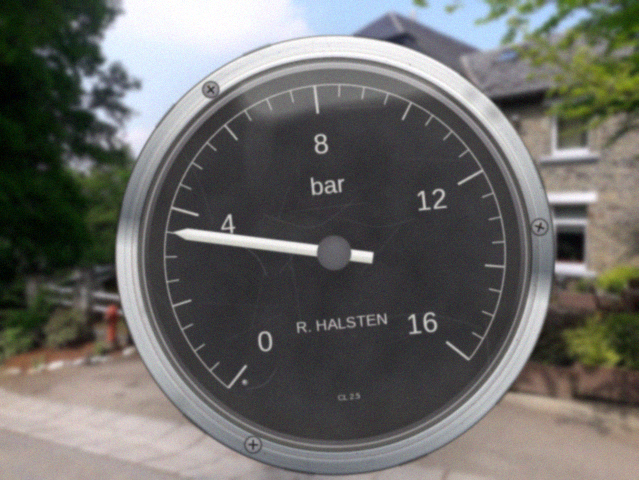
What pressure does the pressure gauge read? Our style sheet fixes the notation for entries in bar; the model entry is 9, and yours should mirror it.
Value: 3.5
